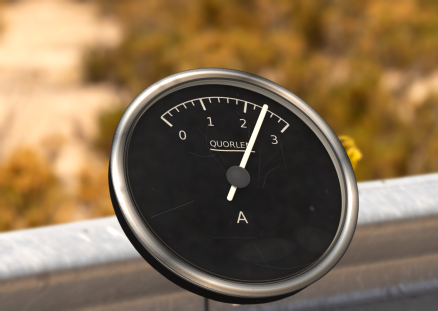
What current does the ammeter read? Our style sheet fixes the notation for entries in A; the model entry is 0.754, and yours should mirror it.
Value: 2.4
